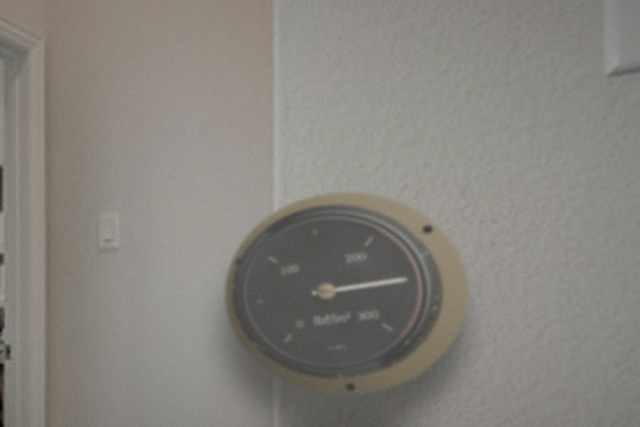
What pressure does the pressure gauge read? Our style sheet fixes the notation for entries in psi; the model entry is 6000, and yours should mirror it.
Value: 250
